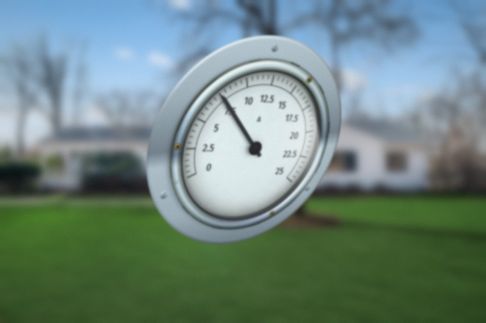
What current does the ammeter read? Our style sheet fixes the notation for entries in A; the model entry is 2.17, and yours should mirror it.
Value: 7.5
